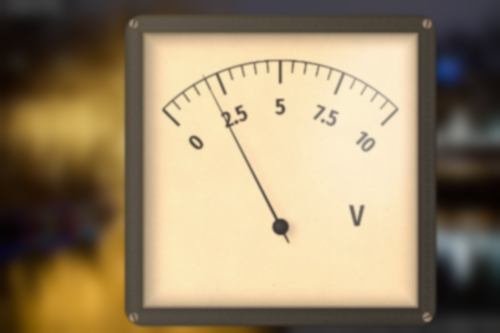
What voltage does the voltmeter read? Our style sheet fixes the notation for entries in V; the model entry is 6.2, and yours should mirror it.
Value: 2
